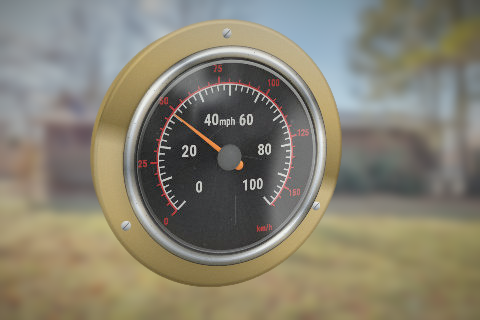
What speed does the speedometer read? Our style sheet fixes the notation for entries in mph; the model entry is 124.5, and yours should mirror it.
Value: 30
